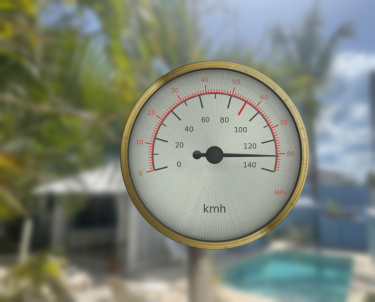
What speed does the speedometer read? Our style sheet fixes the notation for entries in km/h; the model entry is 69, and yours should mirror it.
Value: 130
